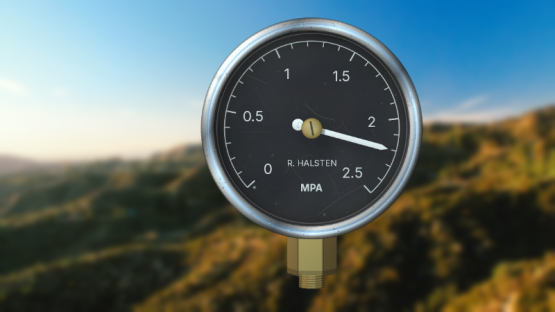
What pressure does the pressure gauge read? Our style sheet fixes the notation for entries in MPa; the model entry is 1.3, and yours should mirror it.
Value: 2.2
